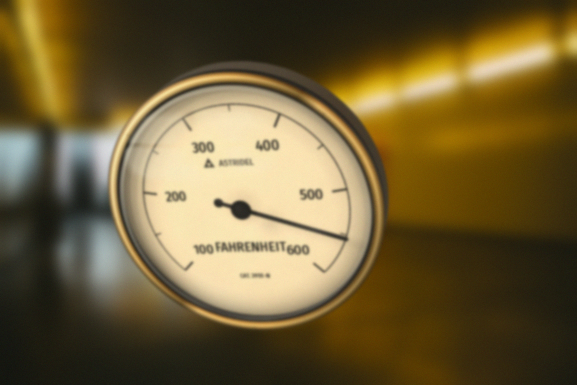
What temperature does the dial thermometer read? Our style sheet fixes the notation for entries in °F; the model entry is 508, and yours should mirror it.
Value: 550
